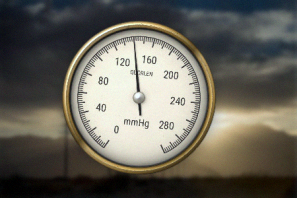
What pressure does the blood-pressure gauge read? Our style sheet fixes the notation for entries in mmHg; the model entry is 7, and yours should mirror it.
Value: 140
